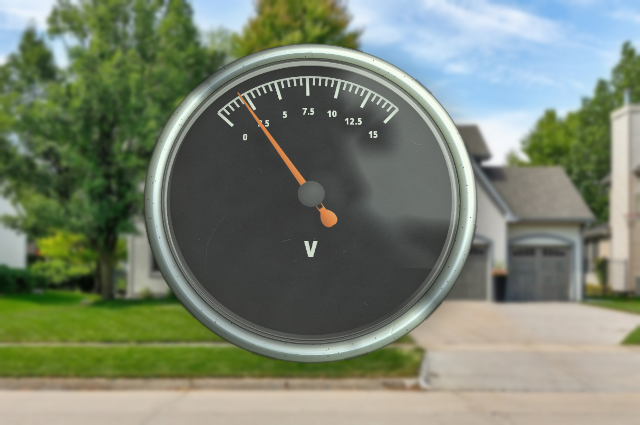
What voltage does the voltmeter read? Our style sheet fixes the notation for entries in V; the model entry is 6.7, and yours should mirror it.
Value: 2
